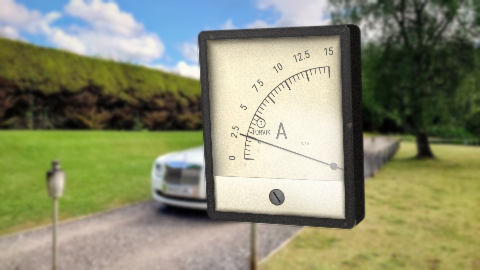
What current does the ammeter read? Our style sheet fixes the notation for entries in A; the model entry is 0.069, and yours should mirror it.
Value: 2.5
